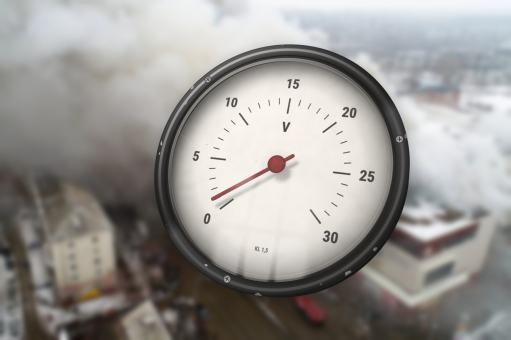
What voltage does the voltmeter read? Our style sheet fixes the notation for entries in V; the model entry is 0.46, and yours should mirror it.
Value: 1
